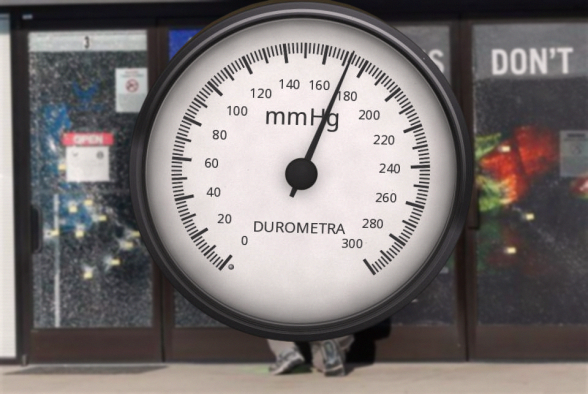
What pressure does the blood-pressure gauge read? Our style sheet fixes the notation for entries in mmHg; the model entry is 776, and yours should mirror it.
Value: 172
